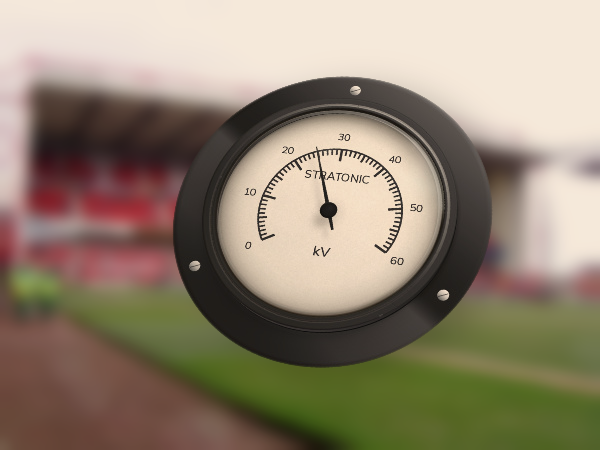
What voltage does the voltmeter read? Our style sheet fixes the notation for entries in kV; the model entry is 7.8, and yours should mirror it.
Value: 25
